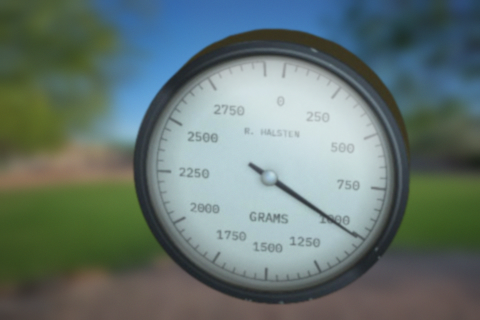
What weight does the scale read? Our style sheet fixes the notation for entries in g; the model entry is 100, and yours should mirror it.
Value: 1000
